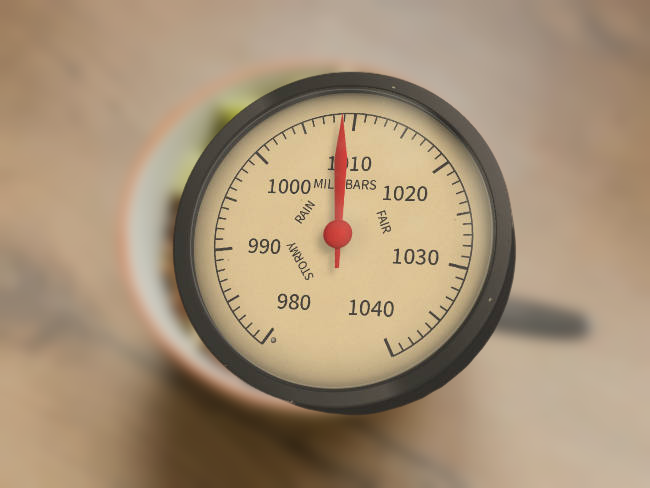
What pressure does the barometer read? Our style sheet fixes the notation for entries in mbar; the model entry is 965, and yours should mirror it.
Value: 1009
